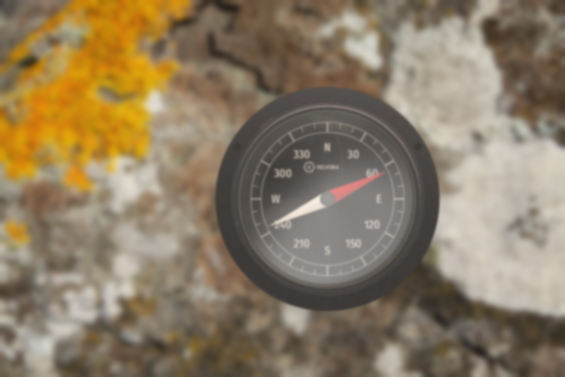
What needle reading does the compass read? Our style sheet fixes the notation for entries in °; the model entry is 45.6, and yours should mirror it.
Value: 65
